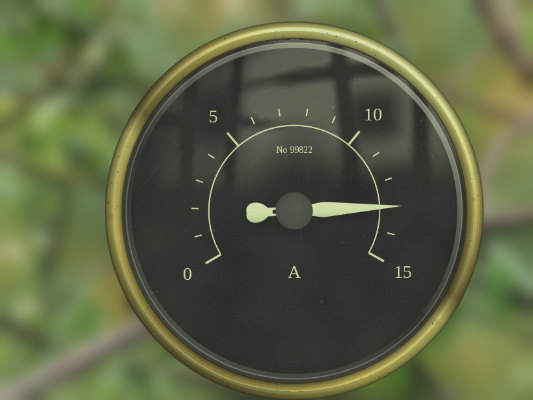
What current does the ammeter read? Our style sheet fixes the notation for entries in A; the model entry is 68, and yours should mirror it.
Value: 13
